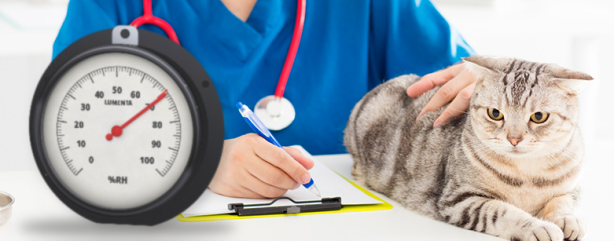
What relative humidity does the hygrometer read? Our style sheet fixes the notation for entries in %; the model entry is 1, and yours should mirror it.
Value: 70
